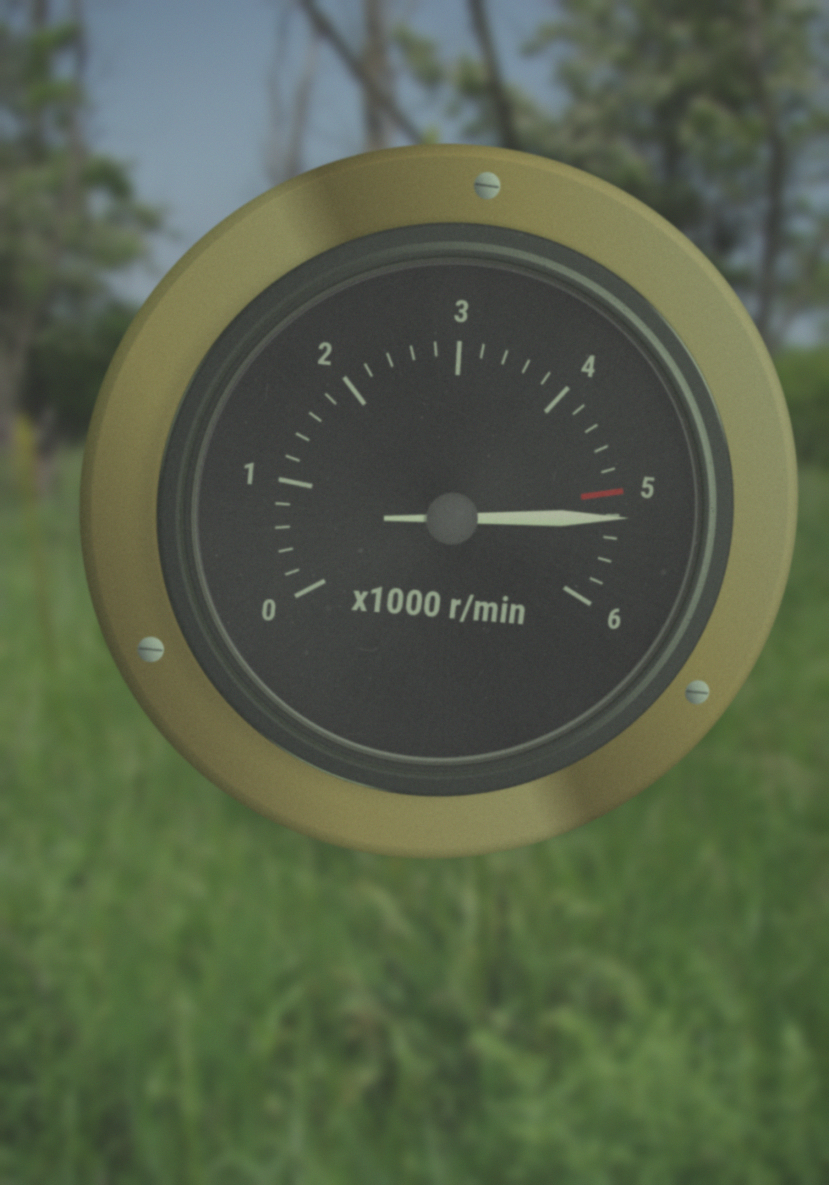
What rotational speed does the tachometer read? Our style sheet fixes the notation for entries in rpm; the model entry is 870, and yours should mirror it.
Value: 5200
